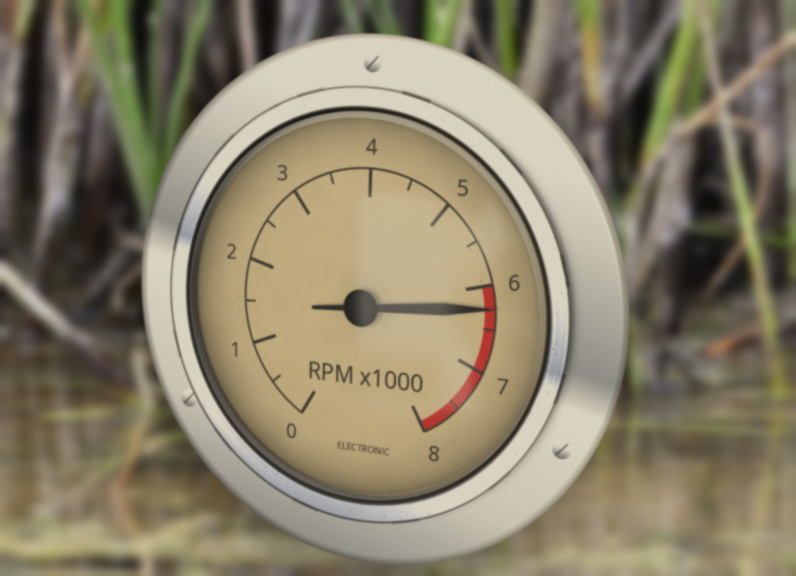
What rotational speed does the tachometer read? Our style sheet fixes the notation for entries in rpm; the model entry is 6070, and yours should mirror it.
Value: 6250
